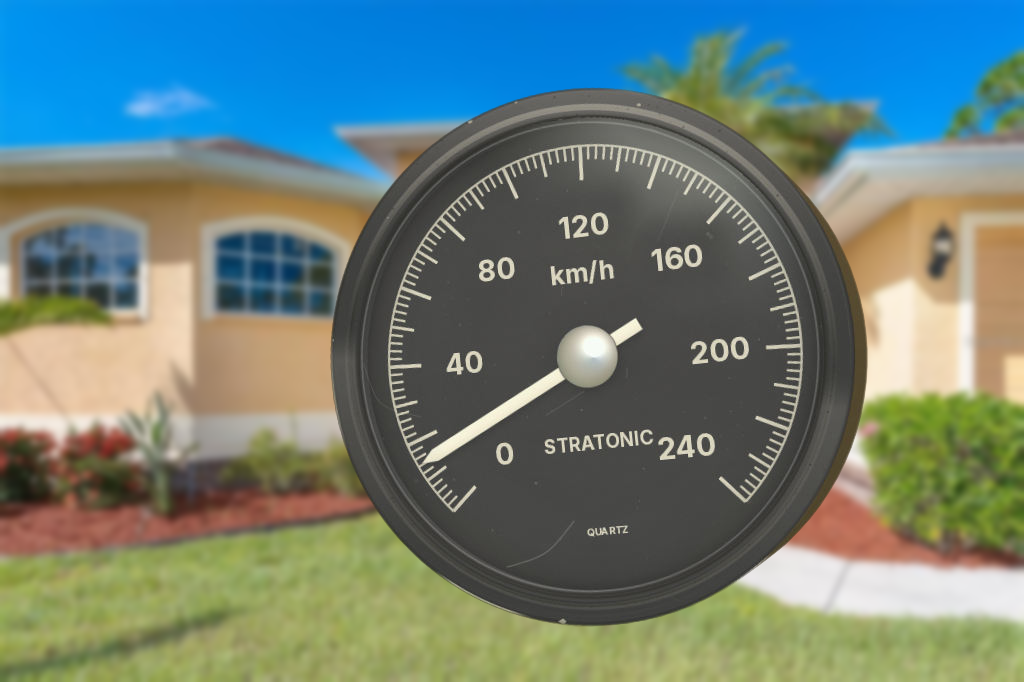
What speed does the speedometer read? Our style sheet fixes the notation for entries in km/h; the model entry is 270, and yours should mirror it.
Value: 14
